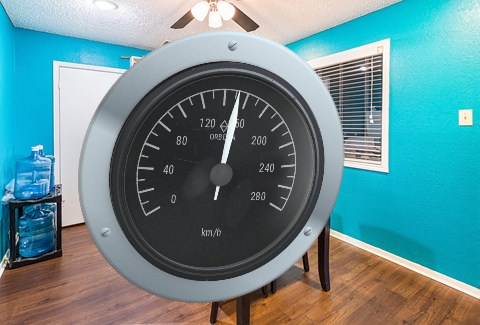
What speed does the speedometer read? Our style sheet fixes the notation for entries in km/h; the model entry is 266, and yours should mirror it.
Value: 150
